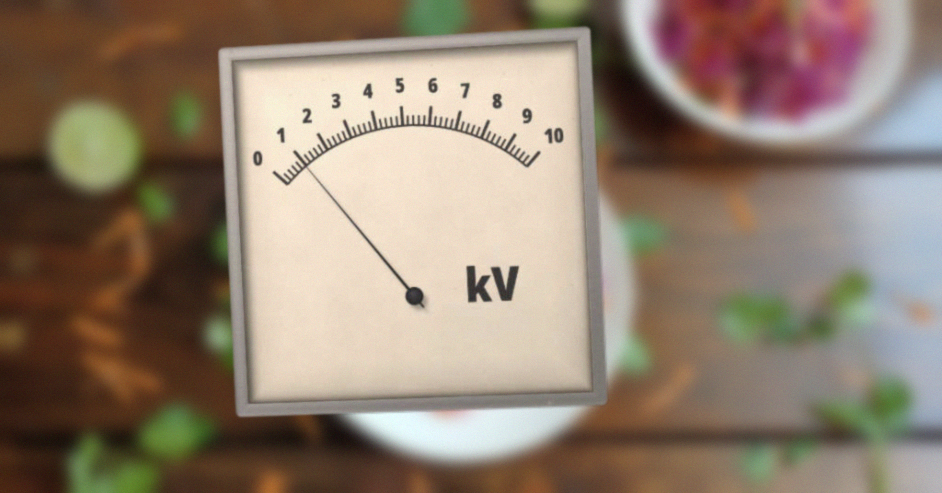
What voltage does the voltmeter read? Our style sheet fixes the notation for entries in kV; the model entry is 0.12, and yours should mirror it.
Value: 1
